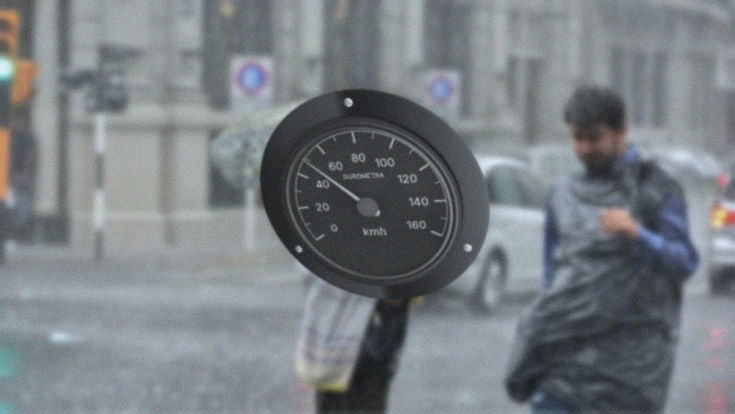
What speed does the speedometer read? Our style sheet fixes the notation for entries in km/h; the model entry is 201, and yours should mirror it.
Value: 50
